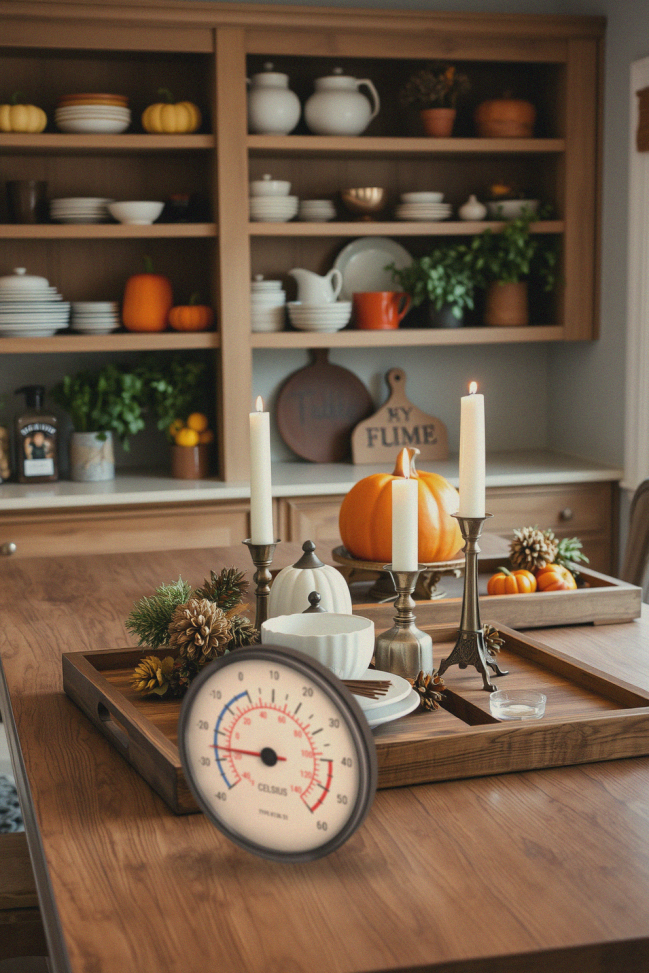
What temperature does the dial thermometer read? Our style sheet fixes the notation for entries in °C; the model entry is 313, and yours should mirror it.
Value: -25
